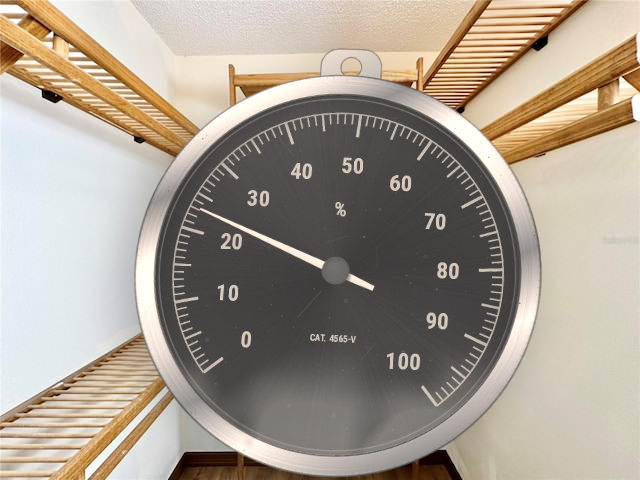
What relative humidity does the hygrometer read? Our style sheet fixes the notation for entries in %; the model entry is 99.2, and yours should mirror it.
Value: 23
